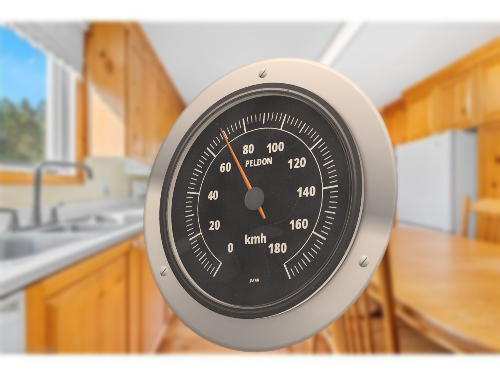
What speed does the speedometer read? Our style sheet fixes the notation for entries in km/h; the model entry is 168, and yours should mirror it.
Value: 70
